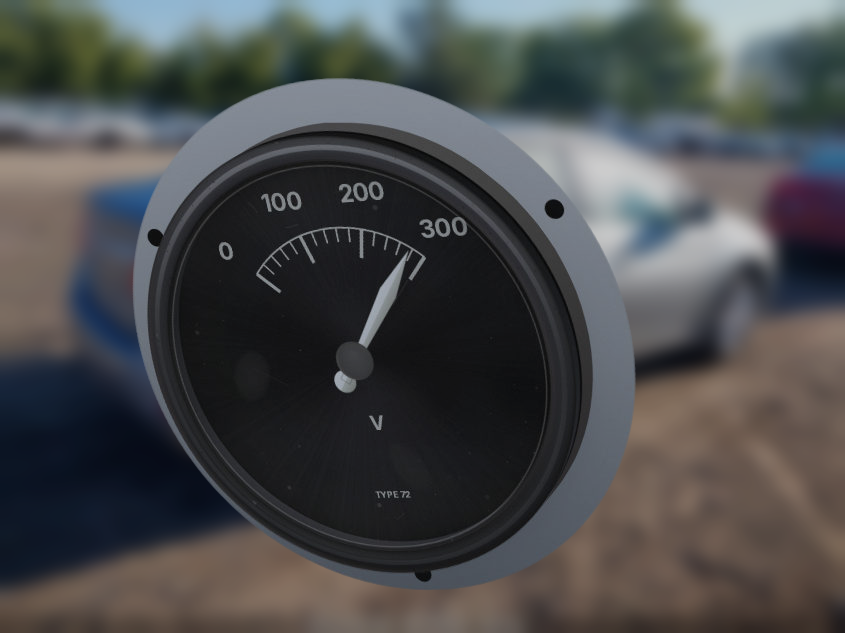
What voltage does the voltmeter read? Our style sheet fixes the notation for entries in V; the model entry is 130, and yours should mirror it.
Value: 280
